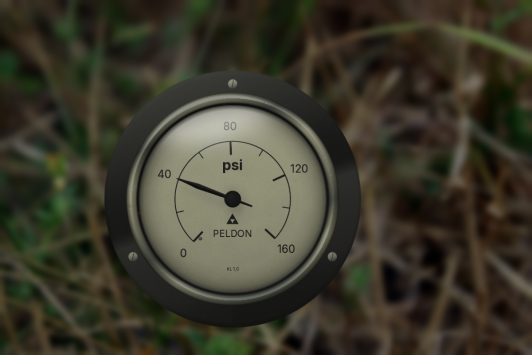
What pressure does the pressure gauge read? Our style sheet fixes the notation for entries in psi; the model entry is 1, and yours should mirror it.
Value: 40
